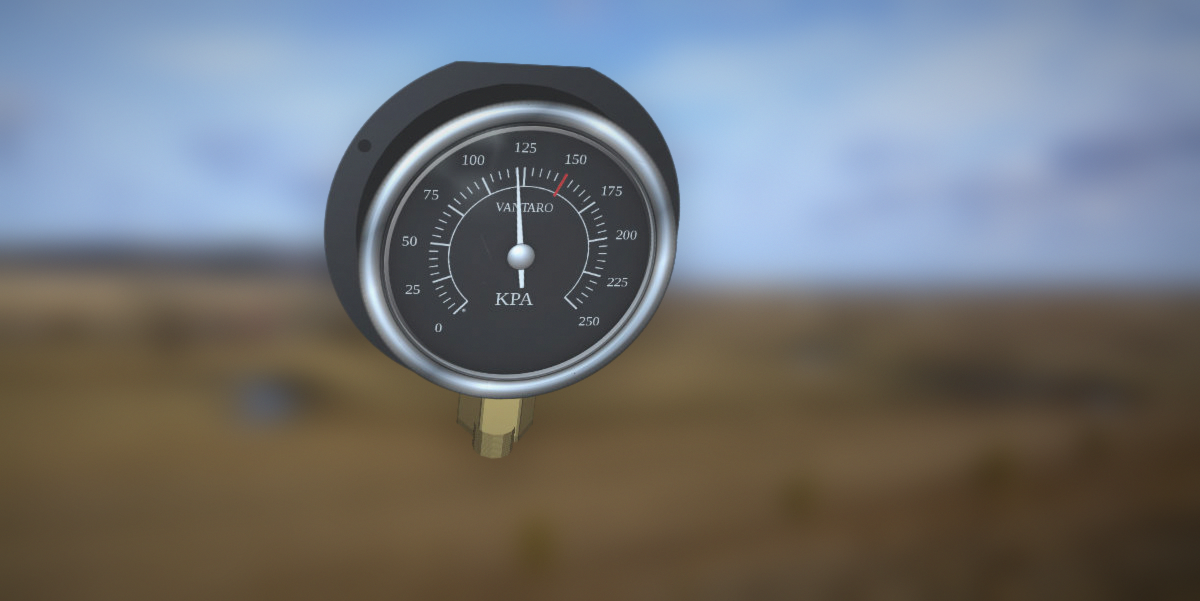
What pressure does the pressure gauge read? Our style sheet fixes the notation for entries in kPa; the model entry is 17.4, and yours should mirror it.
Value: 120
